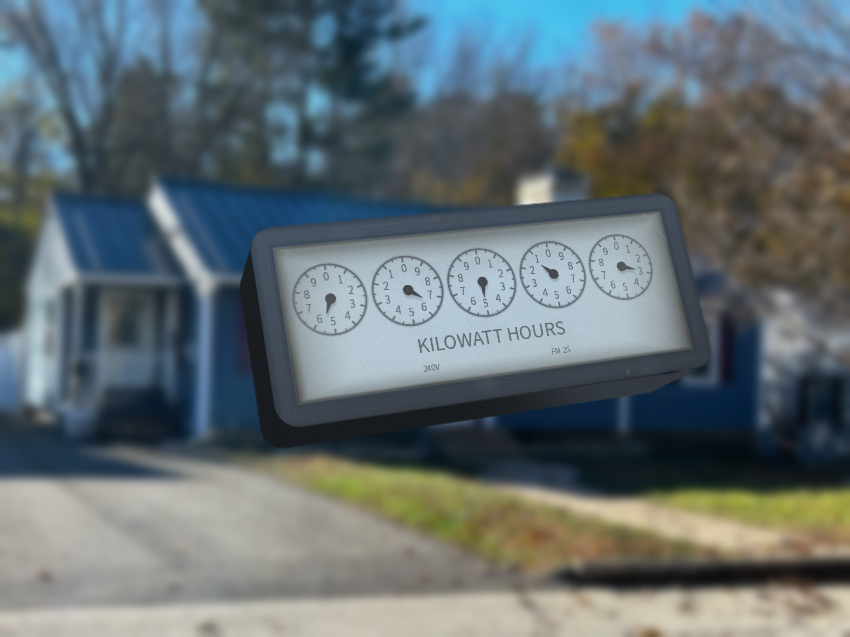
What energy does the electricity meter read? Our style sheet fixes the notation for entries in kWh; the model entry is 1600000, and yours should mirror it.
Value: 56513
